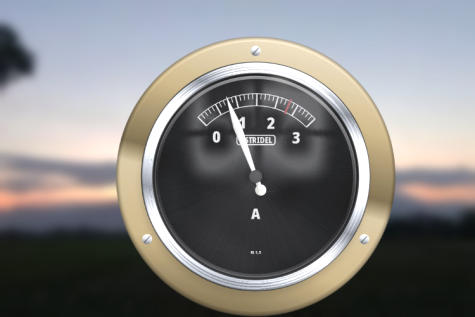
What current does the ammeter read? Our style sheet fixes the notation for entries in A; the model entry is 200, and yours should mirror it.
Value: 0.8
